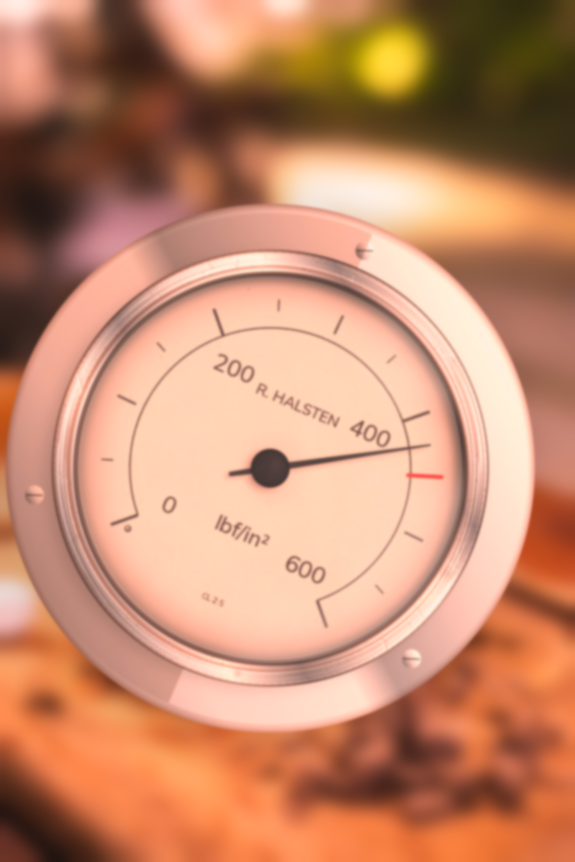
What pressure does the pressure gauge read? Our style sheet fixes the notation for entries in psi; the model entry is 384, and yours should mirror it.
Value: 425
